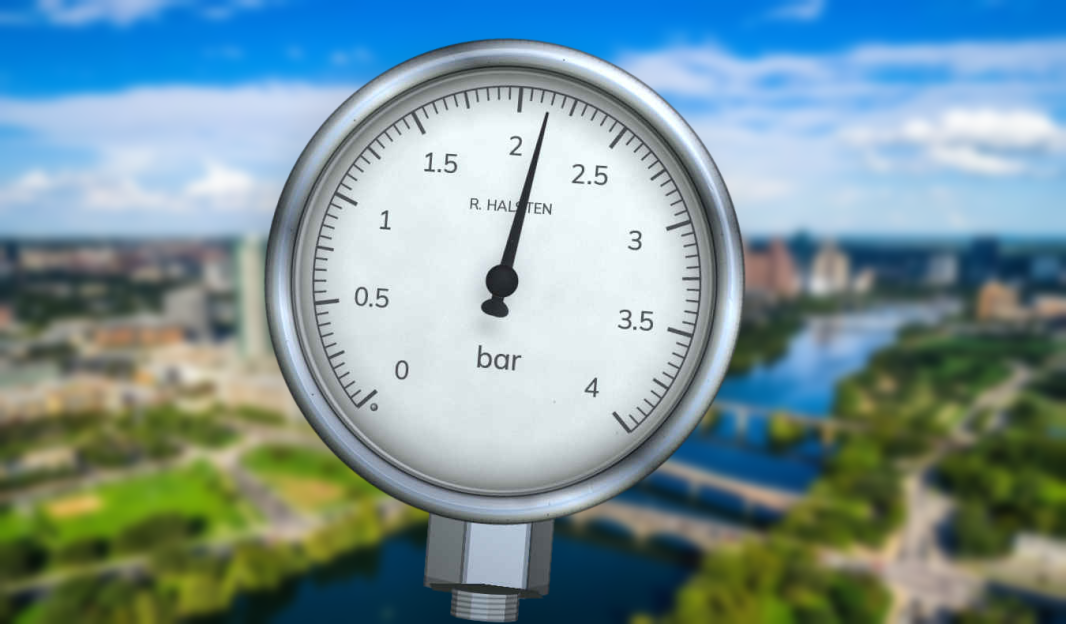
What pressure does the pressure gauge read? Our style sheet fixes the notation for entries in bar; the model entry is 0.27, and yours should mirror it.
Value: 2.15
